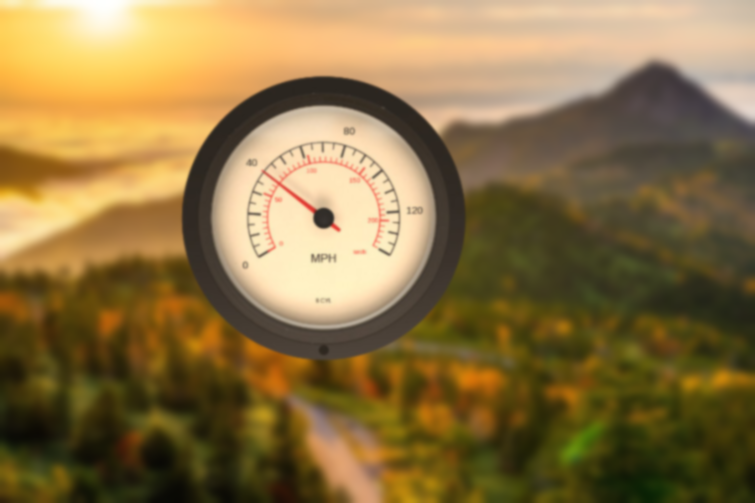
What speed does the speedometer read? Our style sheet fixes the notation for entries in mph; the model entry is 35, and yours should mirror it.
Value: 40
